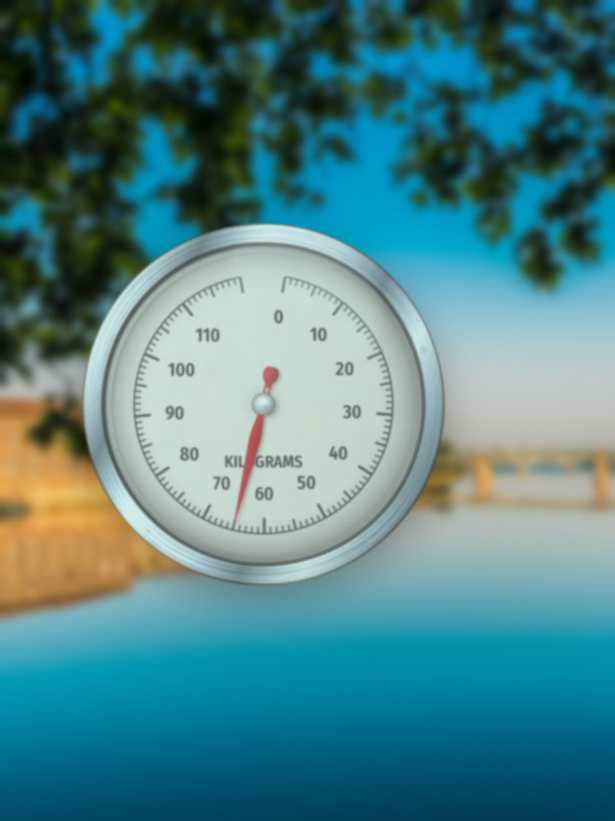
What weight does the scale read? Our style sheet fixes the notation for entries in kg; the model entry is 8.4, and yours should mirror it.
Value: 65
